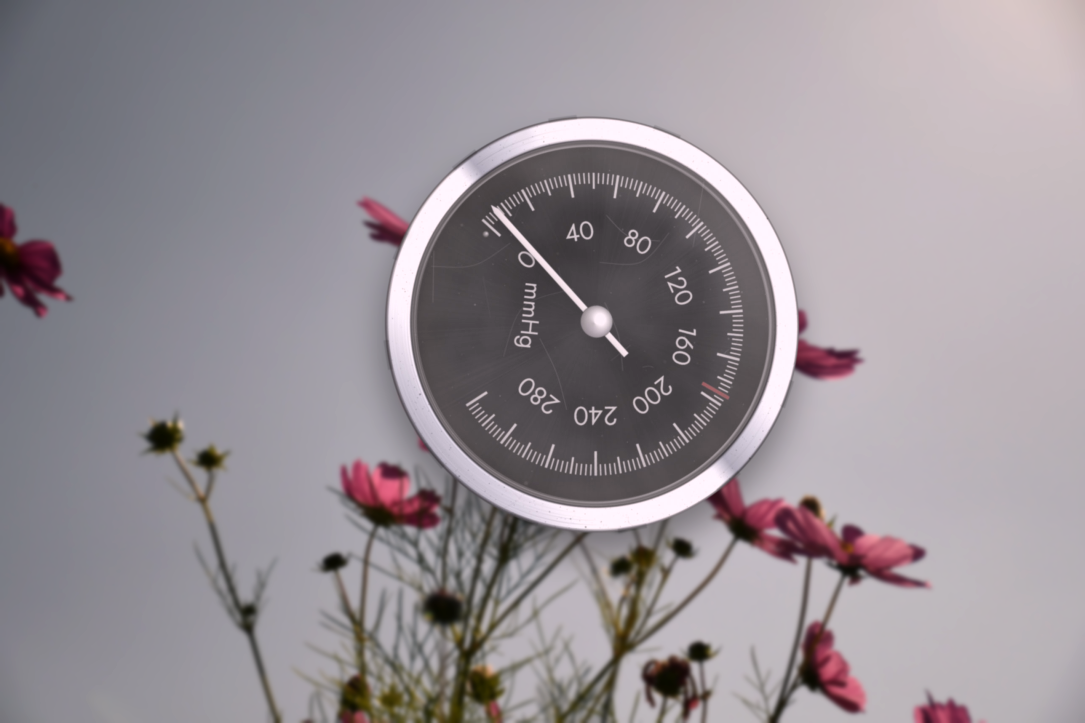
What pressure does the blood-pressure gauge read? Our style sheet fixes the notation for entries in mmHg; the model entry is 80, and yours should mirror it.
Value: 6
